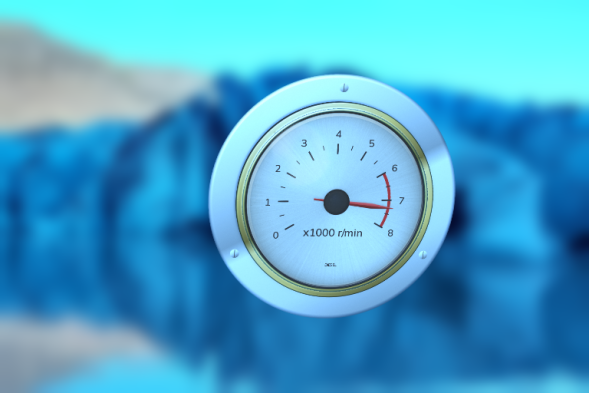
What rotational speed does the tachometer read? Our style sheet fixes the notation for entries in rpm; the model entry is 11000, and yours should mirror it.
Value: 7250
